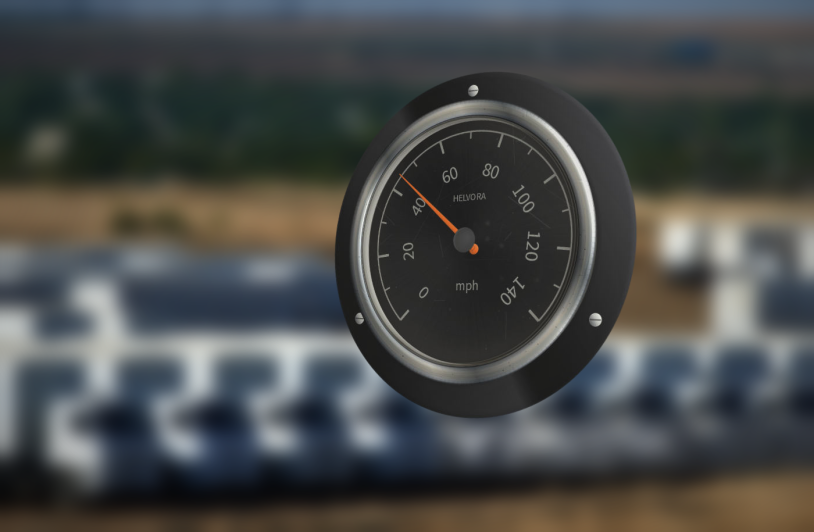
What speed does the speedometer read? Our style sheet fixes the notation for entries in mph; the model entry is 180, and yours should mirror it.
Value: 45
